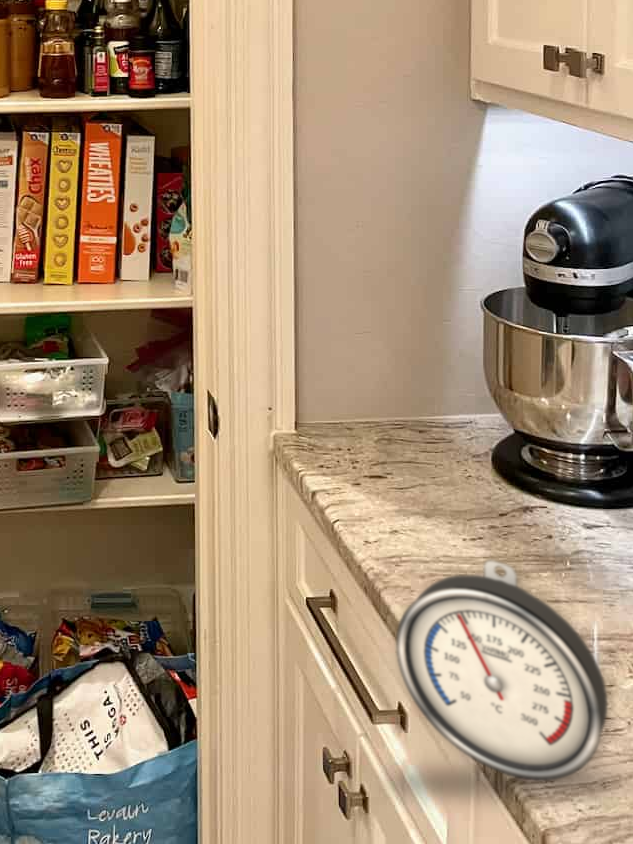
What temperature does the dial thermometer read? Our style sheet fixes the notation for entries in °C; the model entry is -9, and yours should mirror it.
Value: 150
